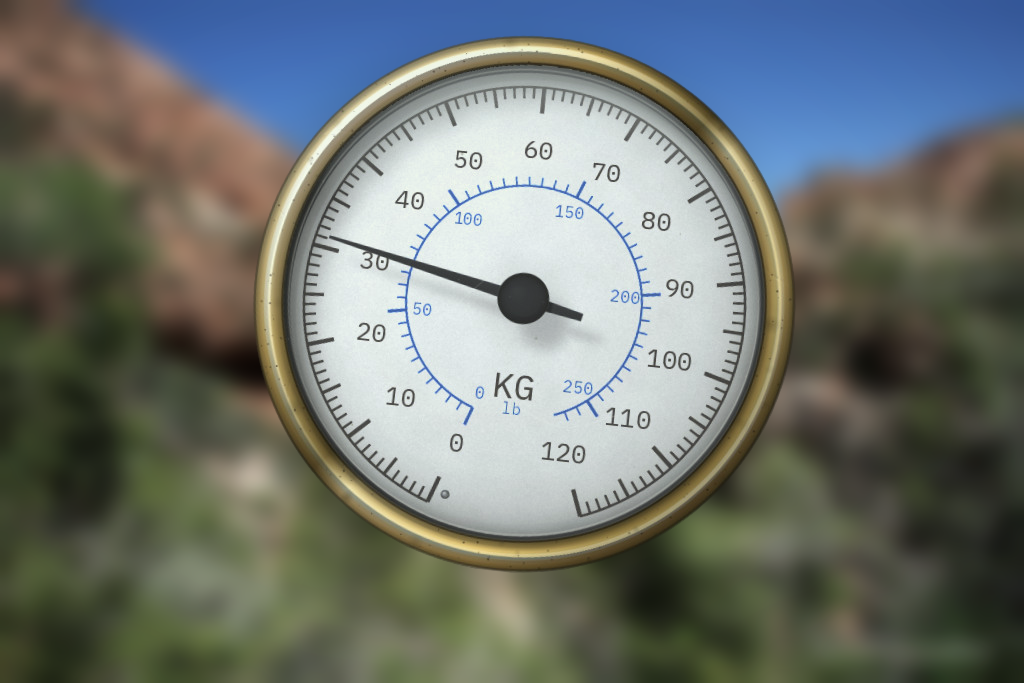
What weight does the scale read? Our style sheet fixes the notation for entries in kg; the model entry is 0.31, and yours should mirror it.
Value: 31
